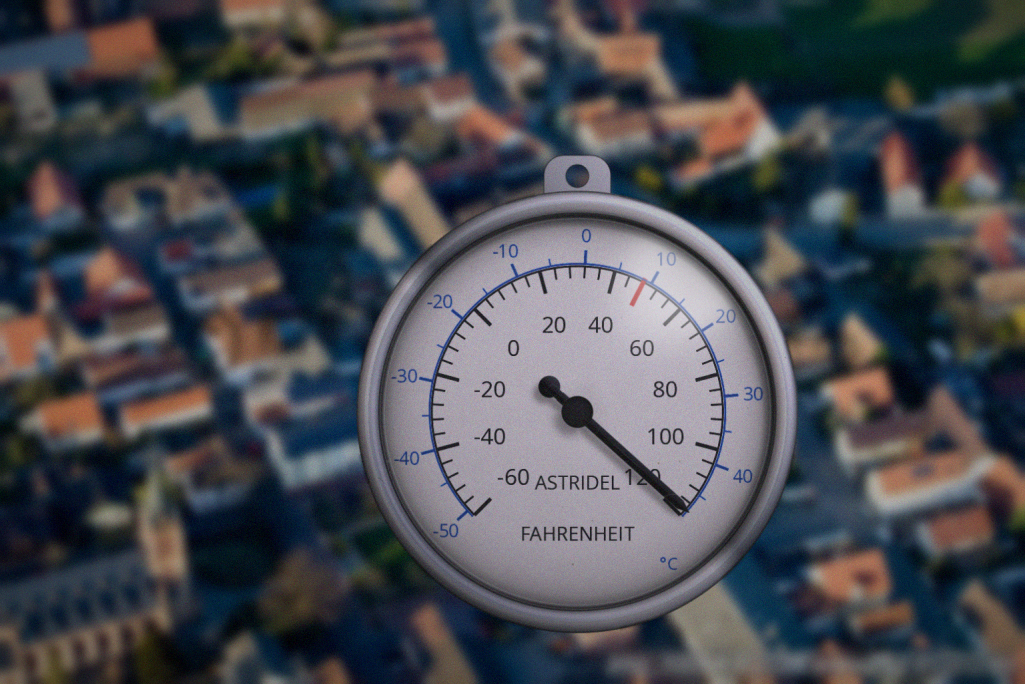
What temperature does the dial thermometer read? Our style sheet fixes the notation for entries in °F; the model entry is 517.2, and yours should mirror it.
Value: 118
